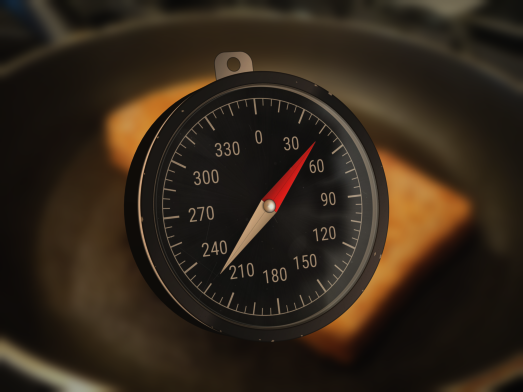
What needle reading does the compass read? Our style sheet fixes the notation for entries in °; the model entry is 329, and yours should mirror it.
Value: 45
